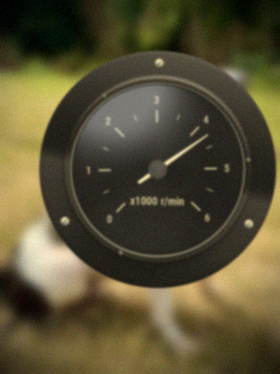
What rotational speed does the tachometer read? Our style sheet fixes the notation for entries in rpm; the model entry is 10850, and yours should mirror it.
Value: 4250
